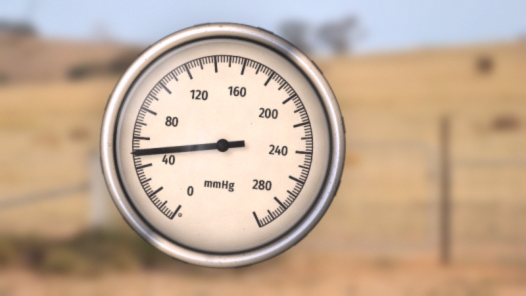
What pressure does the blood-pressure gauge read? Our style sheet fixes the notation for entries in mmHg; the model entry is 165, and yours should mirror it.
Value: 50
